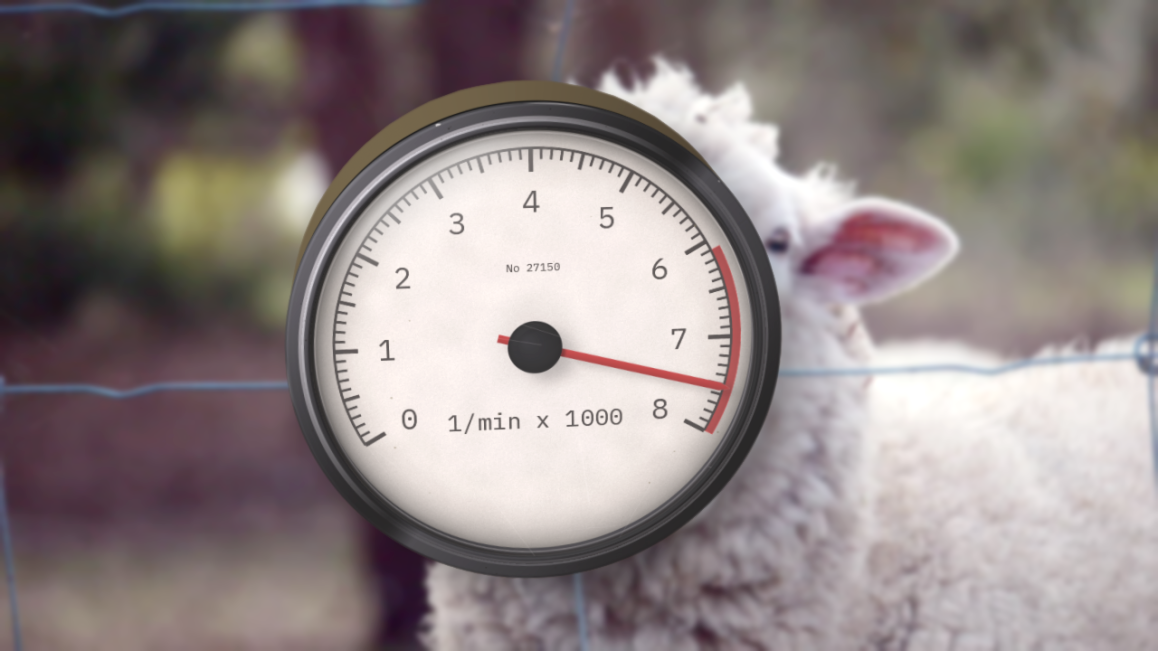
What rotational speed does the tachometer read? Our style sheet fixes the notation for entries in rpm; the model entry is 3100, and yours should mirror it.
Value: 7500
